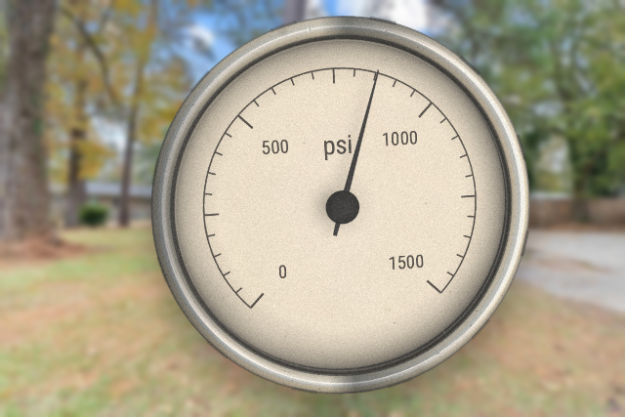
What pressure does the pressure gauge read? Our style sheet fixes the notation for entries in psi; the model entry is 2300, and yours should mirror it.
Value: 850
